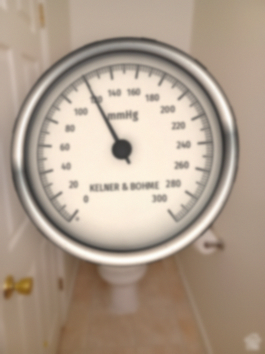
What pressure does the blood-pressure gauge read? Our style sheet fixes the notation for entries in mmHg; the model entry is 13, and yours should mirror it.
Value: 120
